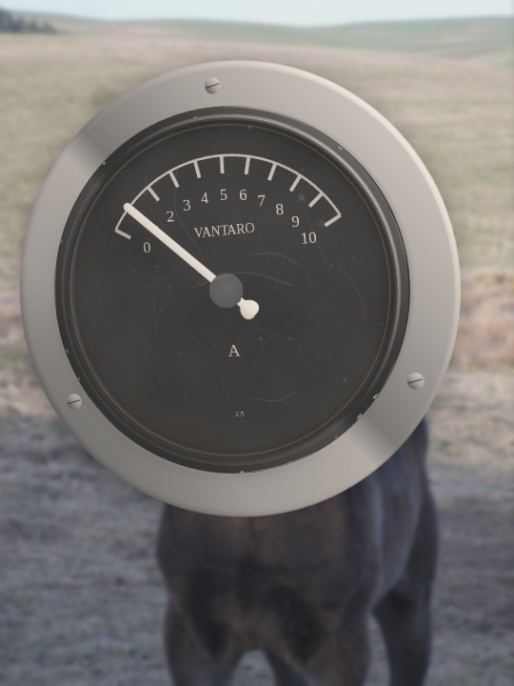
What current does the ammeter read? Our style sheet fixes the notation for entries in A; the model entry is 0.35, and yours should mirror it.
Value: 1
